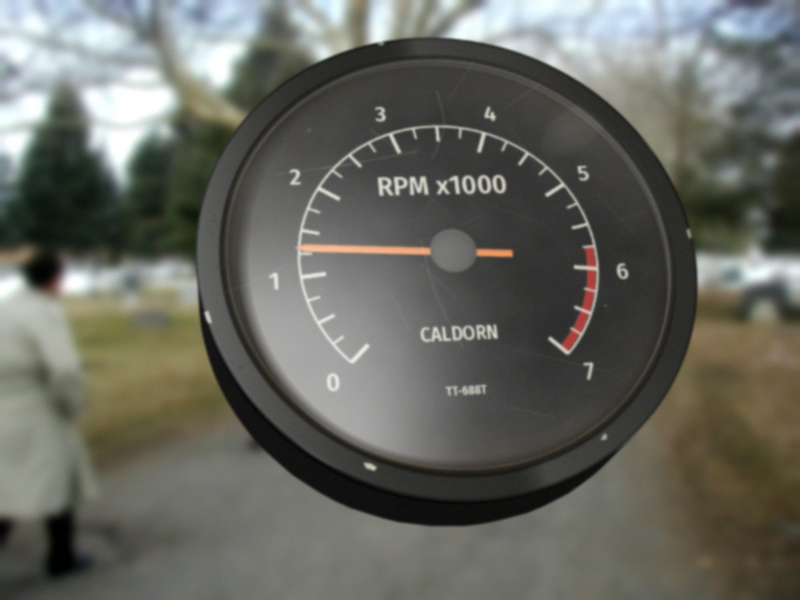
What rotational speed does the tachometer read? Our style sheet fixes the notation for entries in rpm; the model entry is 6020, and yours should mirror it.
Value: 1250
